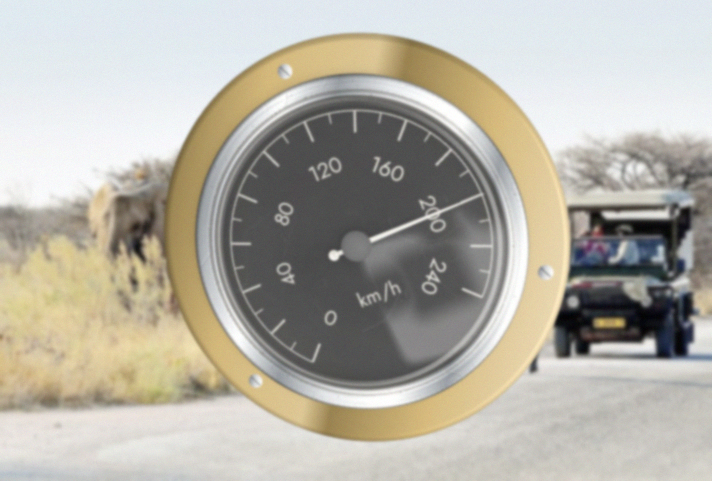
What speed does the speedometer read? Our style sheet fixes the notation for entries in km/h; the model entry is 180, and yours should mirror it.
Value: 200
